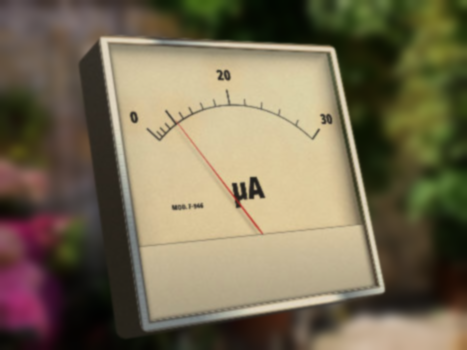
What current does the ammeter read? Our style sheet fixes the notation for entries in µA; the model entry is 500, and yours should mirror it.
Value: 10
